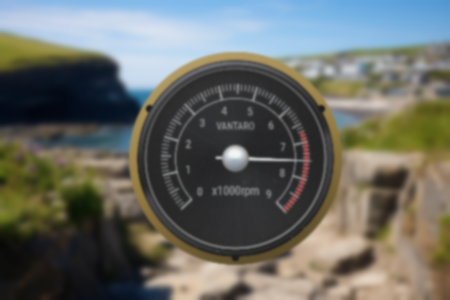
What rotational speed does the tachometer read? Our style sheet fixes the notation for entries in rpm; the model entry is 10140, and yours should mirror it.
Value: 7500
